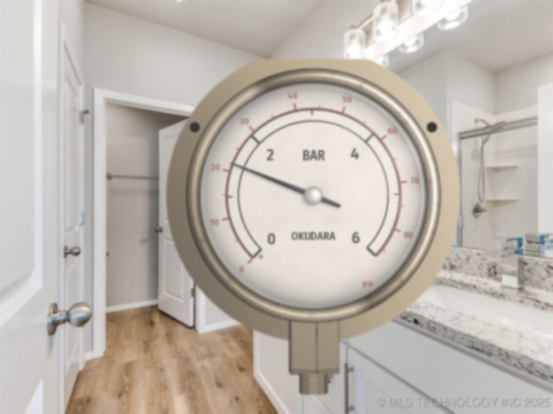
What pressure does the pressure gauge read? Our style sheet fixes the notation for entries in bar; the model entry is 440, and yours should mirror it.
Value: 1.5
